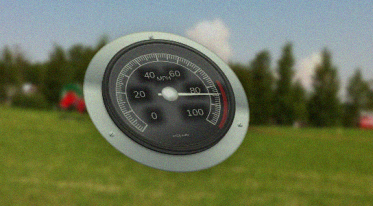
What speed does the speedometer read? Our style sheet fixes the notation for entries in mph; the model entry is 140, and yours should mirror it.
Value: 85
